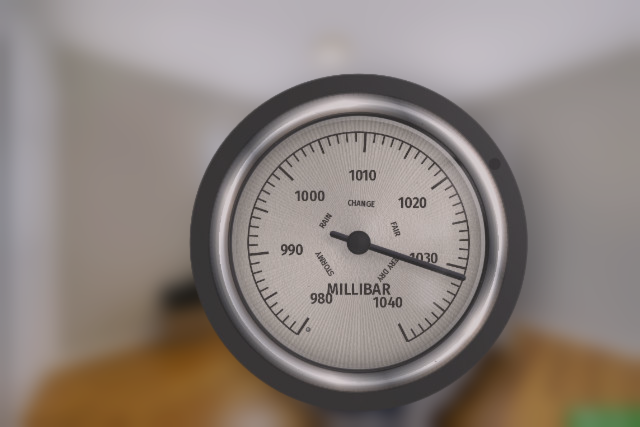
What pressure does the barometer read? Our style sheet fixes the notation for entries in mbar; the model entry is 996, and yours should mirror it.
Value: 1031
